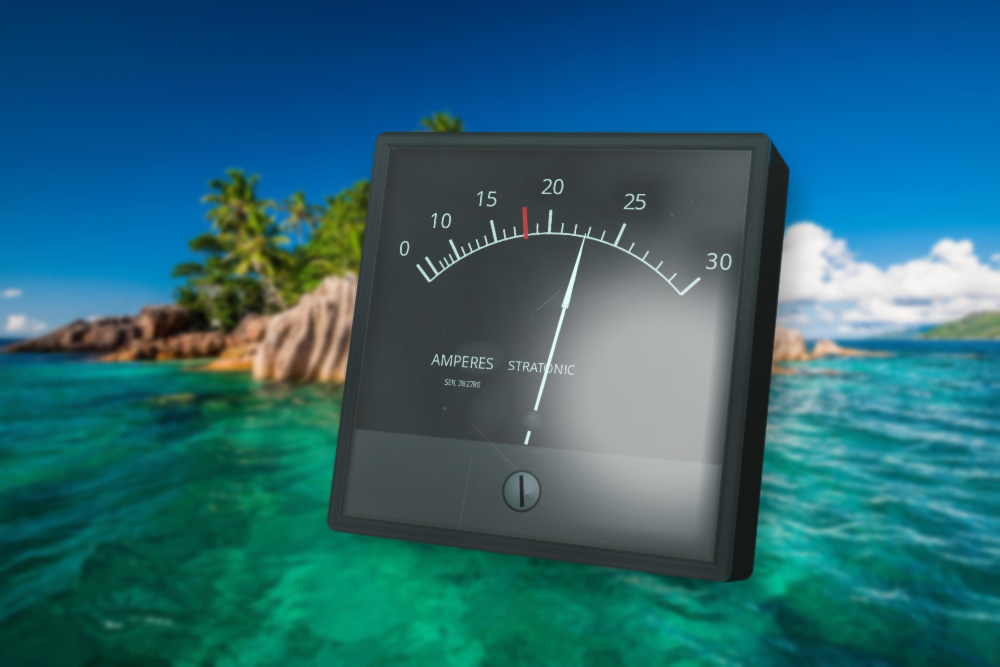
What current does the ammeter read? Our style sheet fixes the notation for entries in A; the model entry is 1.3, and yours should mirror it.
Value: 23
